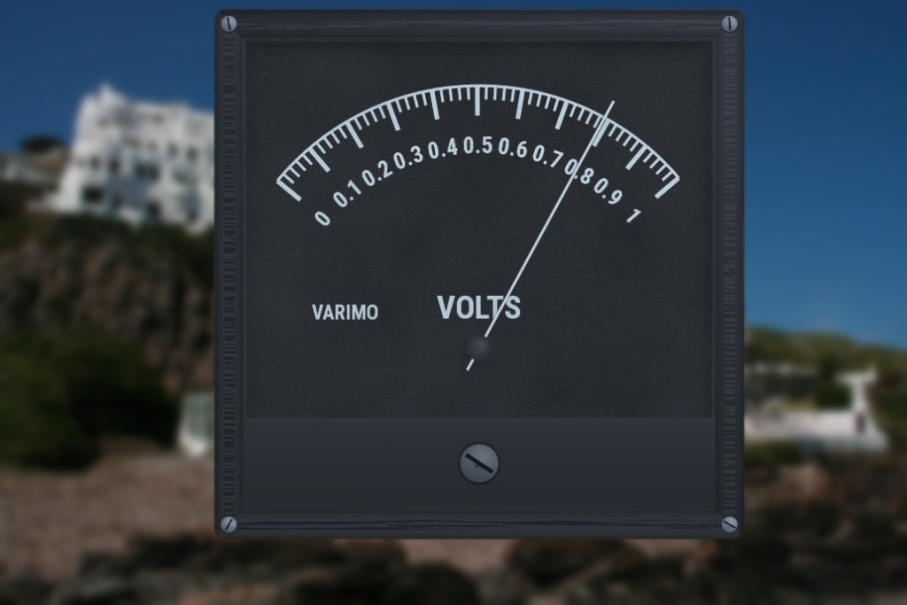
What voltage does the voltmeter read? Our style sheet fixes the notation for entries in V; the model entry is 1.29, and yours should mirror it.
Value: 0.79
